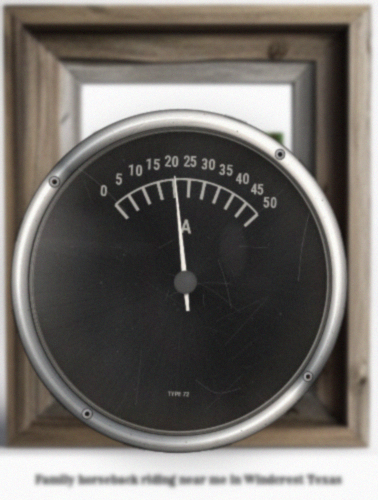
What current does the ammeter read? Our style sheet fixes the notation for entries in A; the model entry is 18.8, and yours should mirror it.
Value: 20
